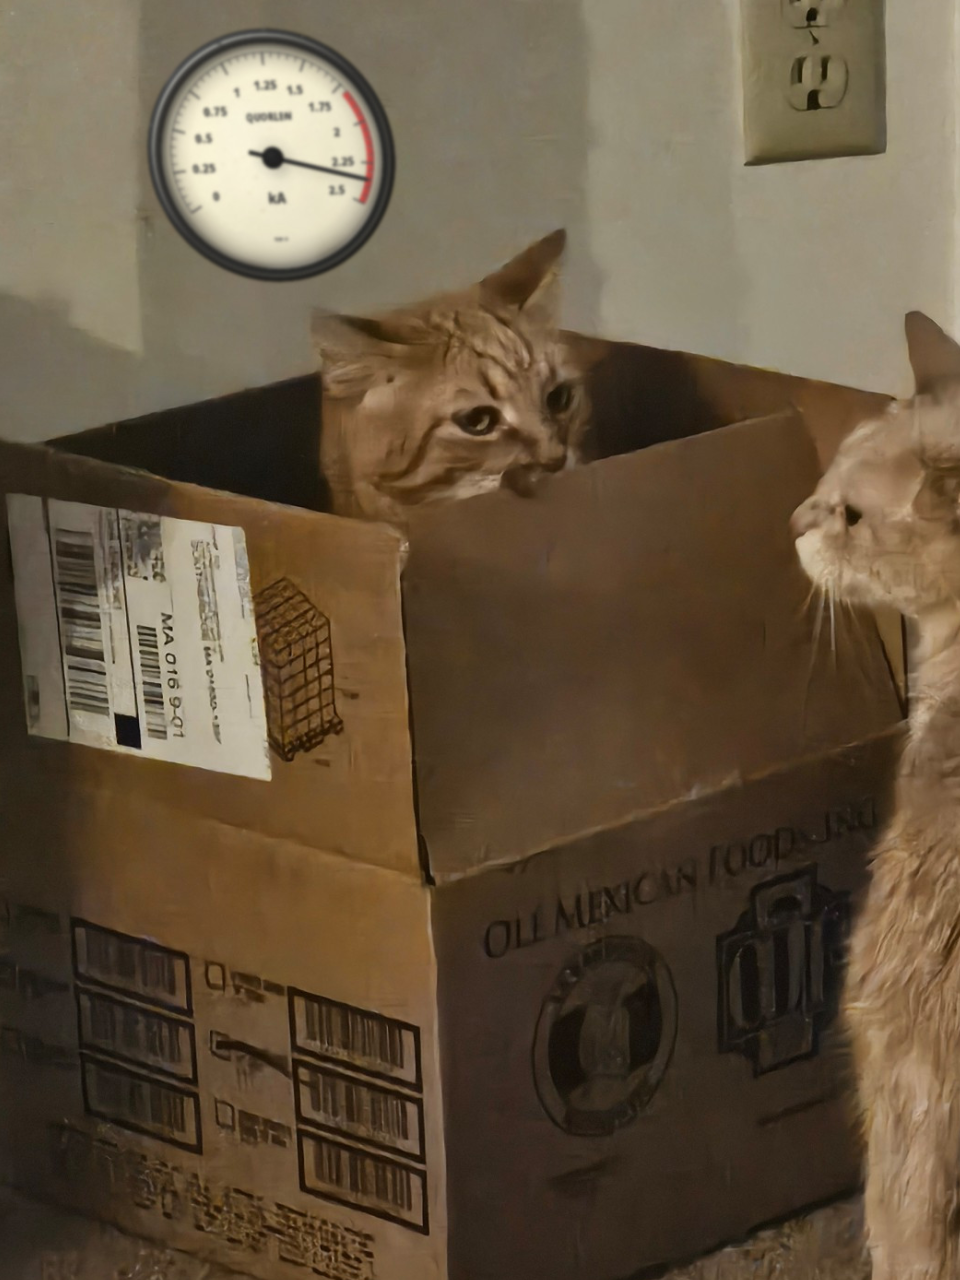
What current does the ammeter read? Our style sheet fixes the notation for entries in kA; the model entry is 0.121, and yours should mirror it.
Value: 2.35
